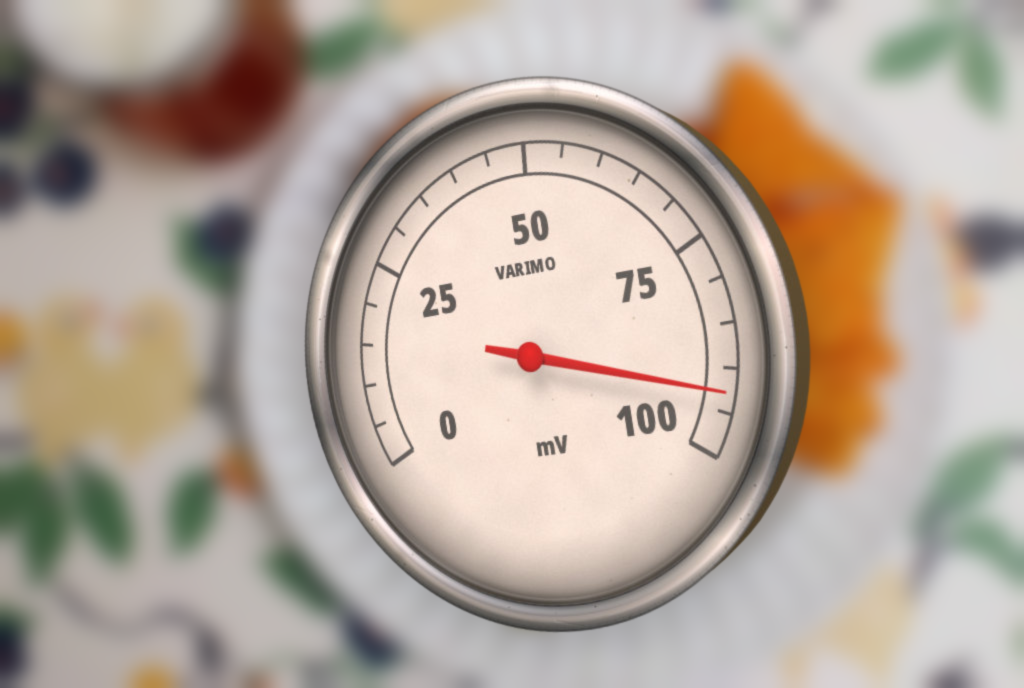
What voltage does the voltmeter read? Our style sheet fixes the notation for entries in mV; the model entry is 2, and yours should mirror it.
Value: 92.5
